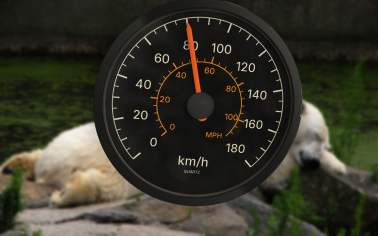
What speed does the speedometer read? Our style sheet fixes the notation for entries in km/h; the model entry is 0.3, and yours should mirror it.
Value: 80
